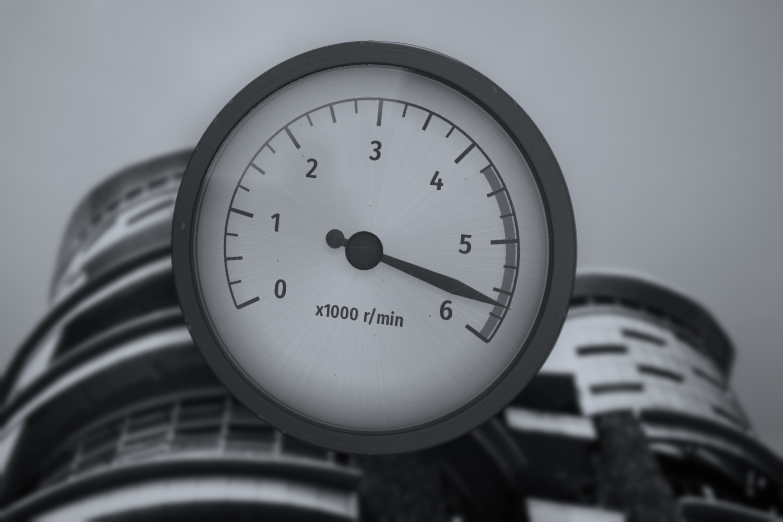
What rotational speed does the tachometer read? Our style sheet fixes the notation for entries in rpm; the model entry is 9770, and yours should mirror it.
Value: 5625
